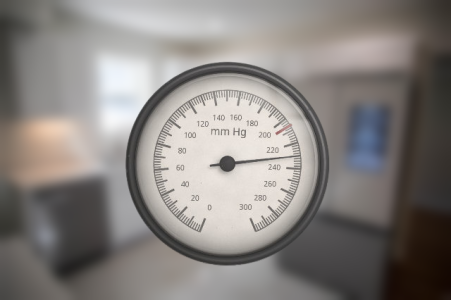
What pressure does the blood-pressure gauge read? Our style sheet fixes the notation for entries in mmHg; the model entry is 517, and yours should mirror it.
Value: 230
